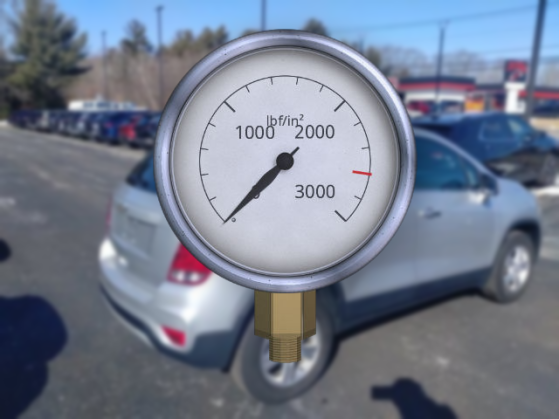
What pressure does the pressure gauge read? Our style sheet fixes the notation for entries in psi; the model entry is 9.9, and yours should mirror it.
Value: 0
